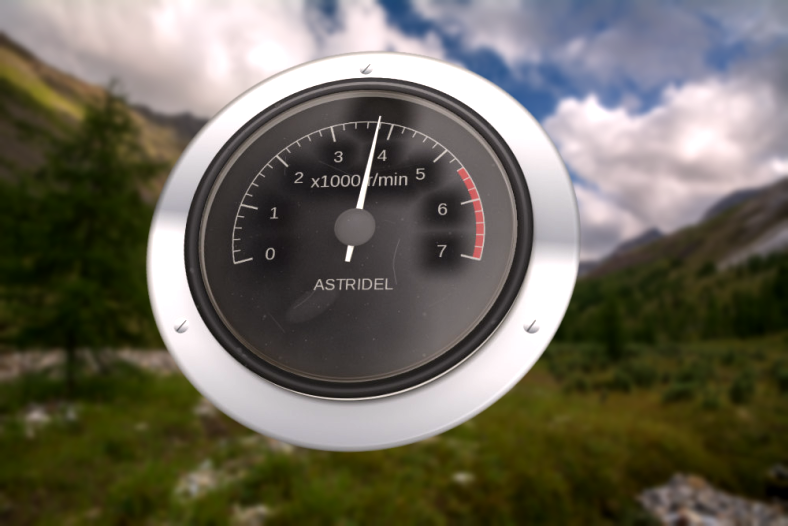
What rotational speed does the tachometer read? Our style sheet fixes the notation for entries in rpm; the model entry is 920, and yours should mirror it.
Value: 3800
